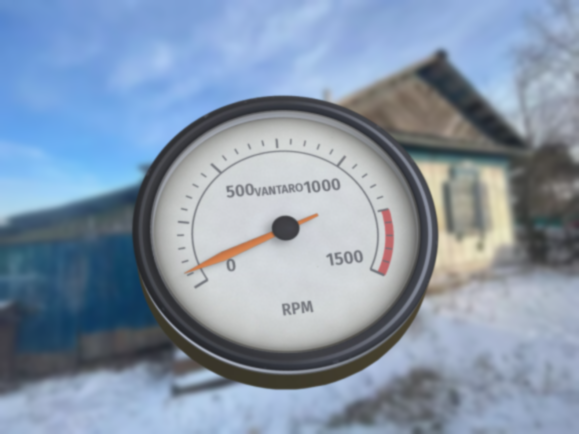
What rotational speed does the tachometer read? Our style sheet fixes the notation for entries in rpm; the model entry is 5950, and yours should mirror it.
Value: 50
